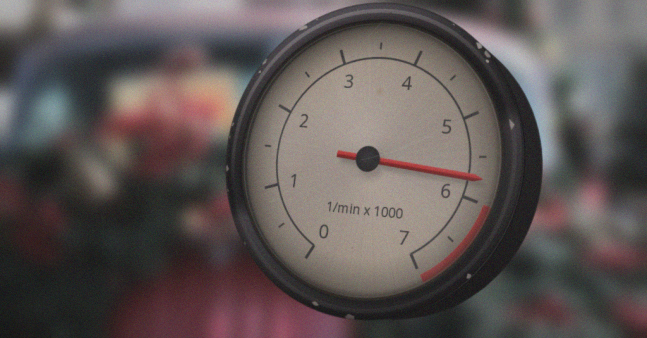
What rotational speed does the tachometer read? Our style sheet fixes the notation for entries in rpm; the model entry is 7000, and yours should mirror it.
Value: 5750
